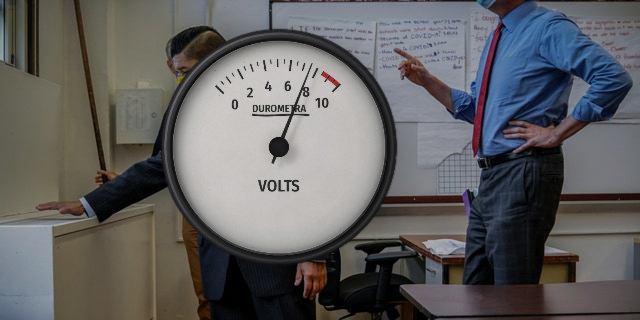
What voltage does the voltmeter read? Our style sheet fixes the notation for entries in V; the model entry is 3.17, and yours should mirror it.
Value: 7.5
